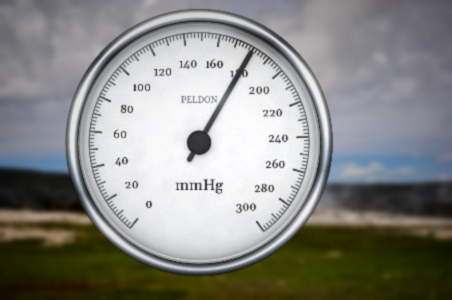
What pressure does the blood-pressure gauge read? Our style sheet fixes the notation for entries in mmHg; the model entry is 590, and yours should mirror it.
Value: 180
